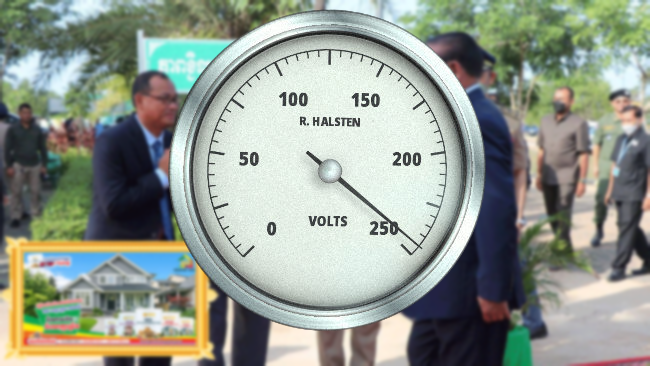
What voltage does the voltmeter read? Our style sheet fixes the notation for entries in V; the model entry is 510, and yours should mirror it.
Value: 245
